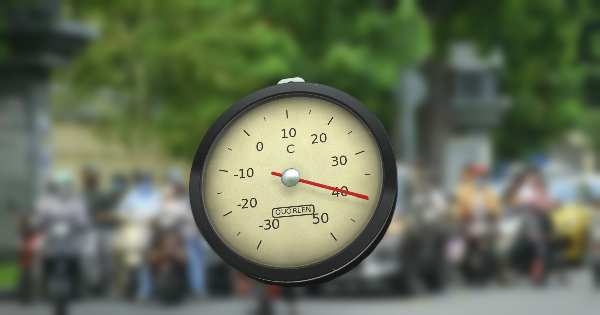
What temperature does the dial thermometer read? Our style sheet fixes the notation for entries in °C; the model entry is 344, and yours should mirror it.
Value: 40
